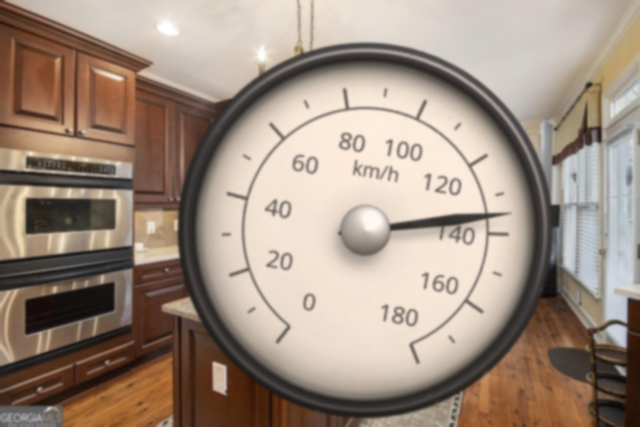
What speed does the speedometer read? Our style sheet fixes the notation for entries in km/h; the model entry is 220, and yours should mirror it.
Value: 135
